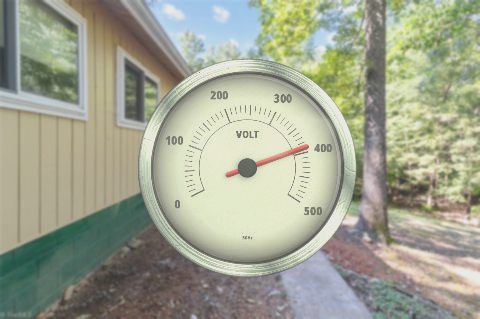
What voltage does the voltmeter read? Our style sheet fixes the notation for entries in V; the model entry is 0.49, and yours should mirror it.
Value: 390
